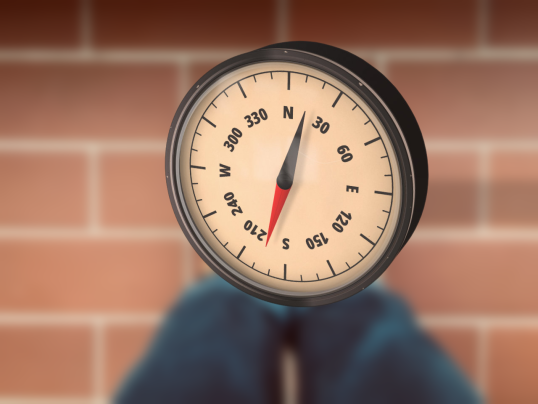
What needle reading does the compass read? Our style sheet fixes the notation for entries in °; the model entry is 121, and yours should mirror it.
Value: 195
